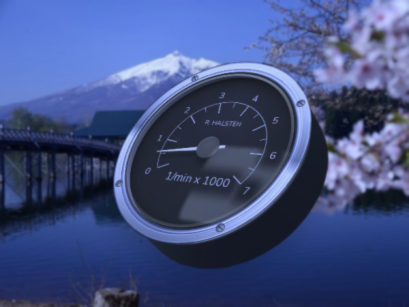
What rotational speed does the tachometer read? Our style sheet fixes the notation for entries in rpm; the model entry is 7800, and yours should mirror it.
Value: 500
